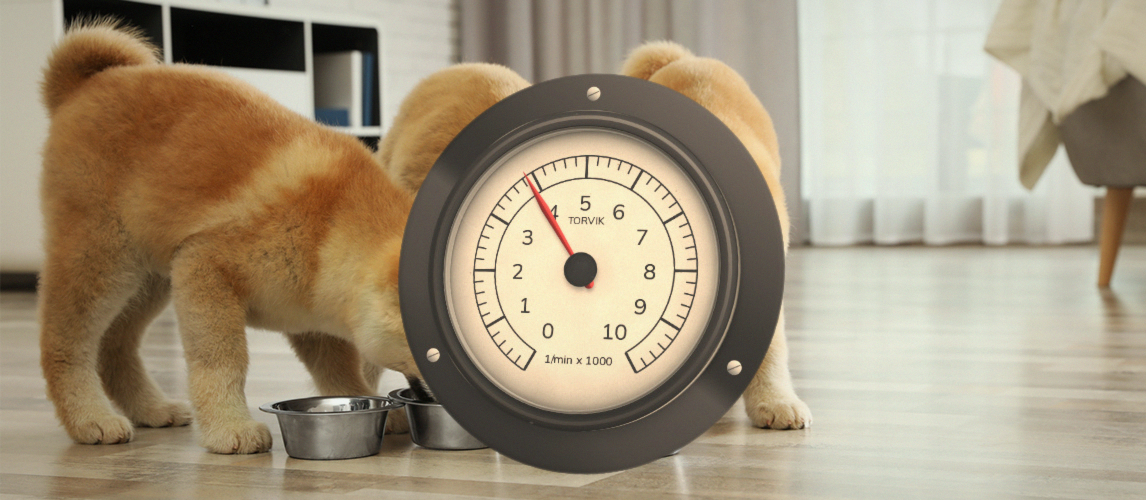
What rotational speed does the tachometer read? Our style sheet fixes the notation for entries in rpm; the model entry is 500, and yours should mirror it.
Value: 3900
